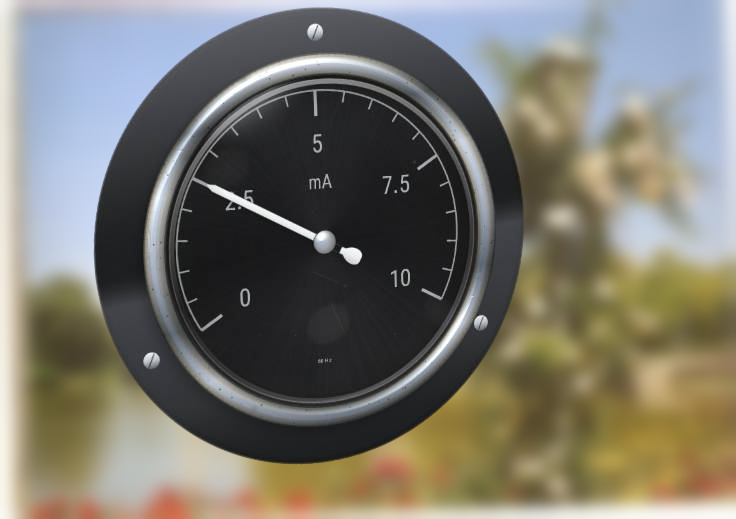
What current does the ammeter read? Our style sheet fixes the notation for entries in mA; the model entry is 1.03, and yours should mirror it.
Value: 2.5
